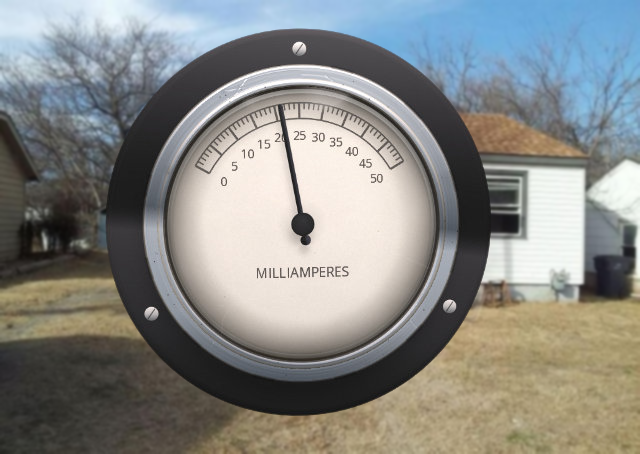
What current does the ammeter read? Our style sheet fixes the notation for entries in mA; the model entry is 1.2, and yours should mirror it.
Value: 21
